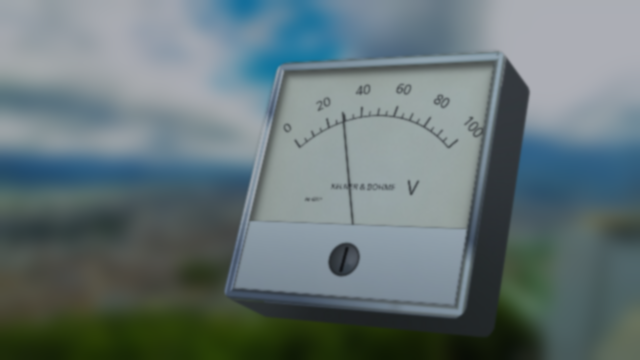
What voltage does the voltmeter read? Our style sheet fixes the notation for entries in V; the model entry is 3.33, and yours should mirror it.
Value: 30
